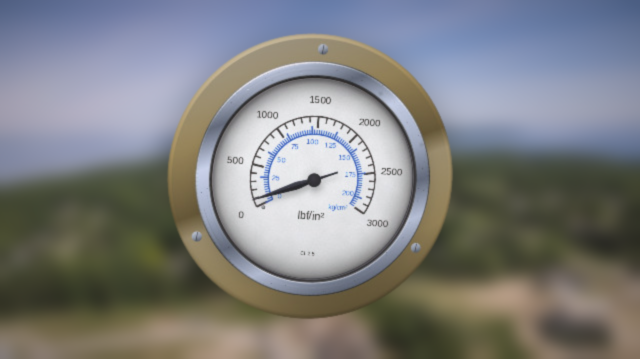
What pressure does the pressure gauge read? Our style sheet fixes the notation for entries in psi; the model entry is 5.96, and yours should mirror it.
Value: 100
